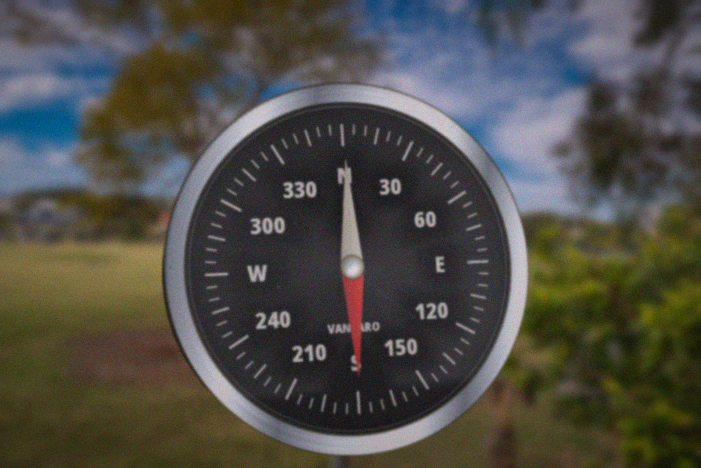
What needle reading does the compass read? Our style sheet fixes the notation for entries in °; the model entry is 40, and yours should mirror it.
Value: 180
